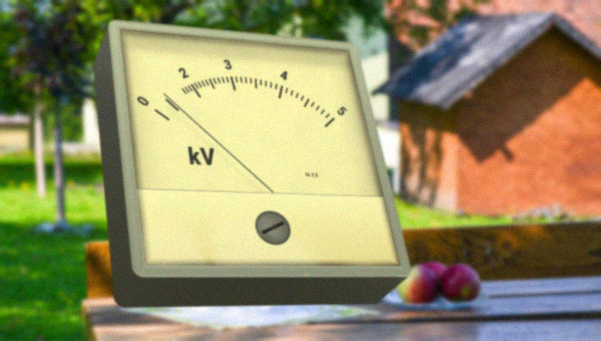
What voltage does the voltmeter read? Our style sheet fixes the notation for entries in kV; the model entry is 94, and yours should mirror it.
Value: 1
